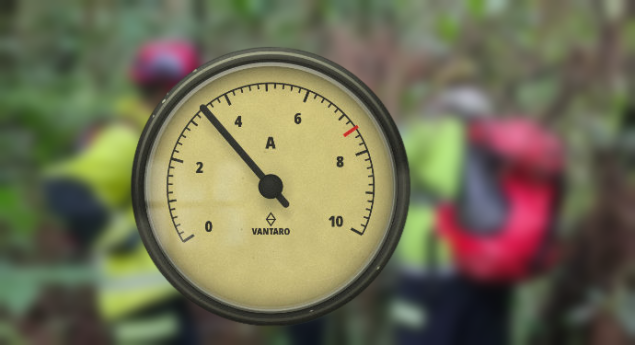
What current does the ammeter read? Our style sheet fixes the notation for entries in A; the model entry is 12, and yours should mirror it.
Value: 3.4
